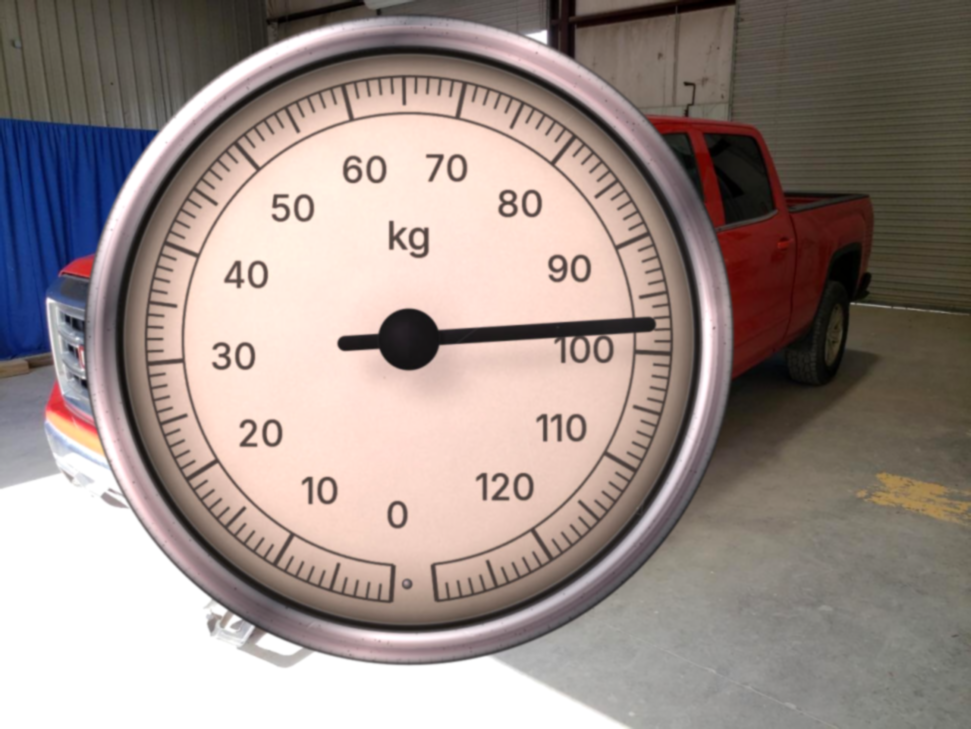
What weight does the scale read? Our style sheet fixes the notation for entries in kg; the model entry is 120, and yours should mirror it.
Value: 97.5
